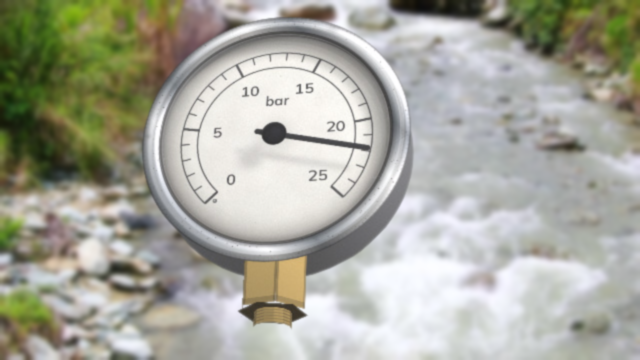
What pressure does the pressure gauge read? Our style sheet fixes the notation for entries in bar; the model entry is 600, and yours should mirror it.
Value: 22
